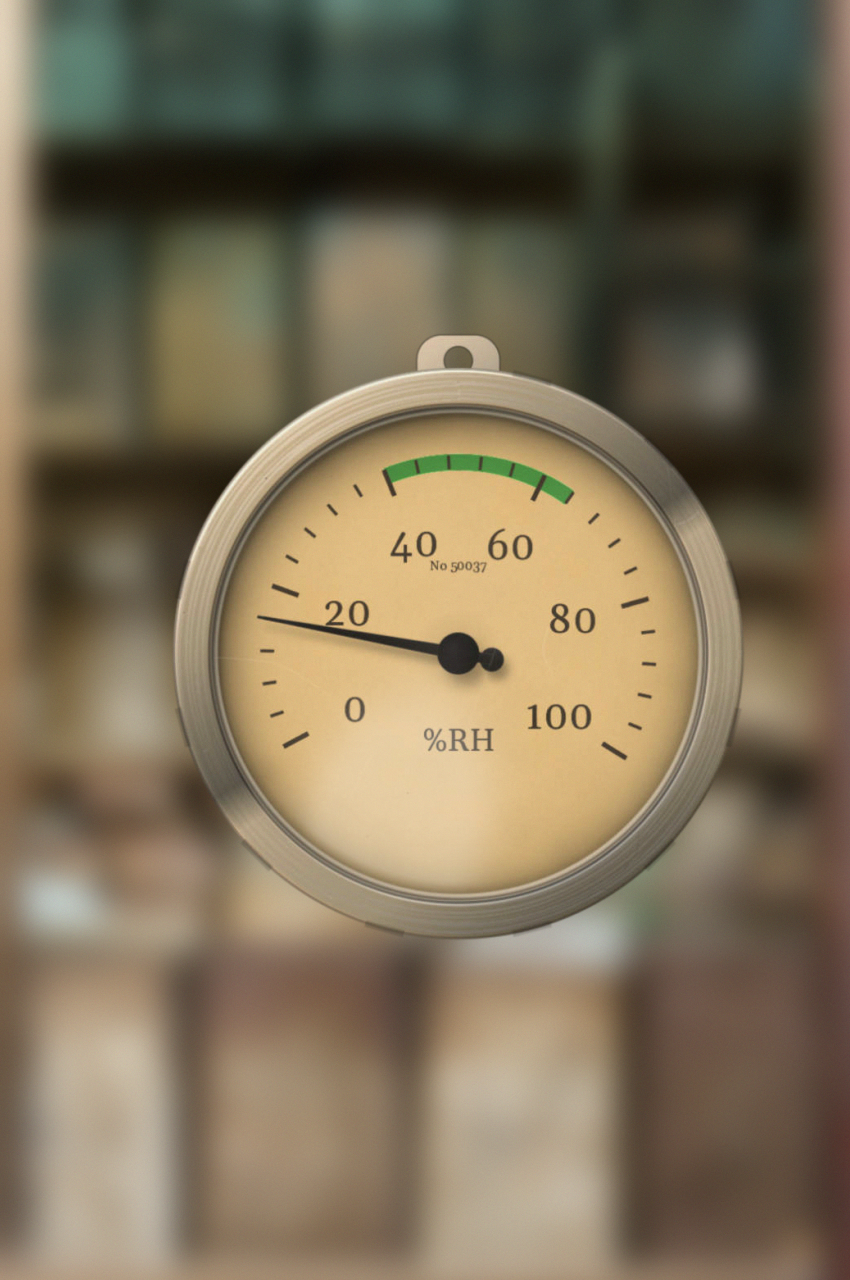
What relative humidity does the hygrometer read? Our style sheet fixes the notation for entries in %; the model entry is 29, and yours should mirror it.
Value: 16
